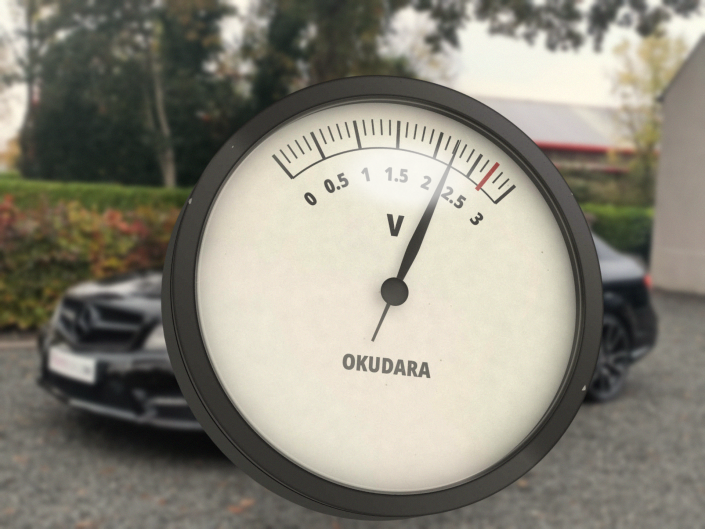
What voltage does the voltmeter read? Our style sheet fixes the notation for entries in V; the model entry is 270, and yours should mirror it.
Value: 2.2
